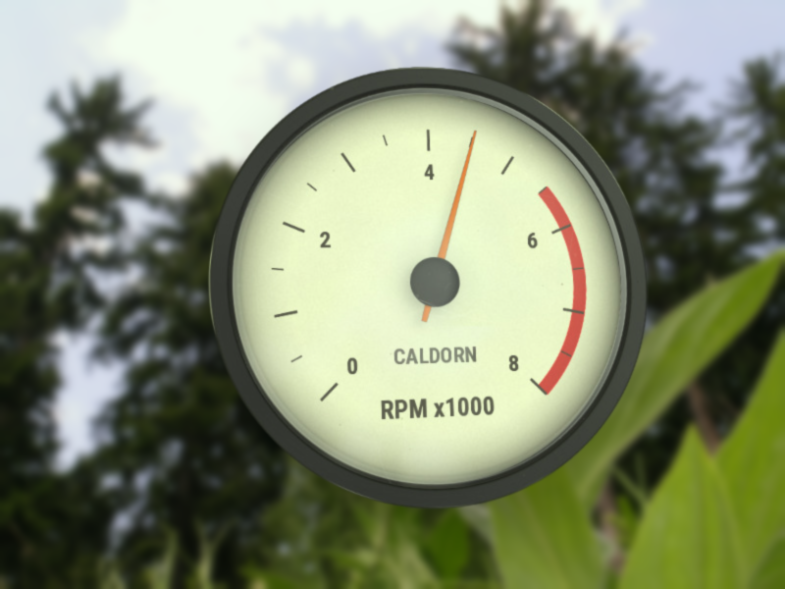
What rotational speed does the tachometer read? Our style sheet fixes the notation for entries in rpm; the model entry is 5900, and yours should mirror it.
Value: 4500
